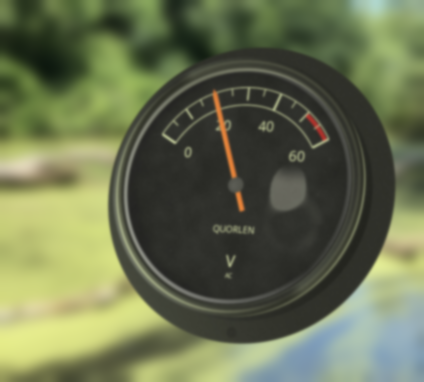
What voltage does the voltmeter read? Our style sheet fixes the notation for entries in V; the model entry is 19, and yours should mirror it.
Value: 20
